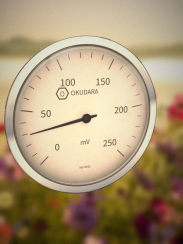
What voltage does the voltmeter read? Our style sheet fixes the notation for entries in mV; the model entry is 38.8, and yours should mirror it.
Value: 30
